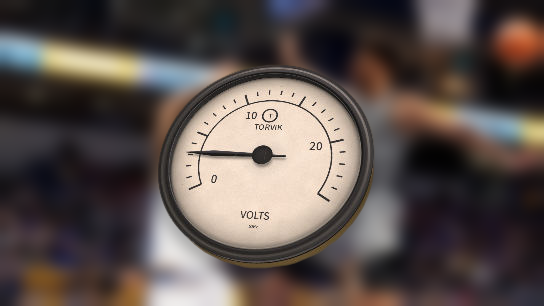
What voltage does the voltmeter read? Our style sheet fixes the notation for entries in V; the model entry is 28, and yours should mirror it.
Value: 3
